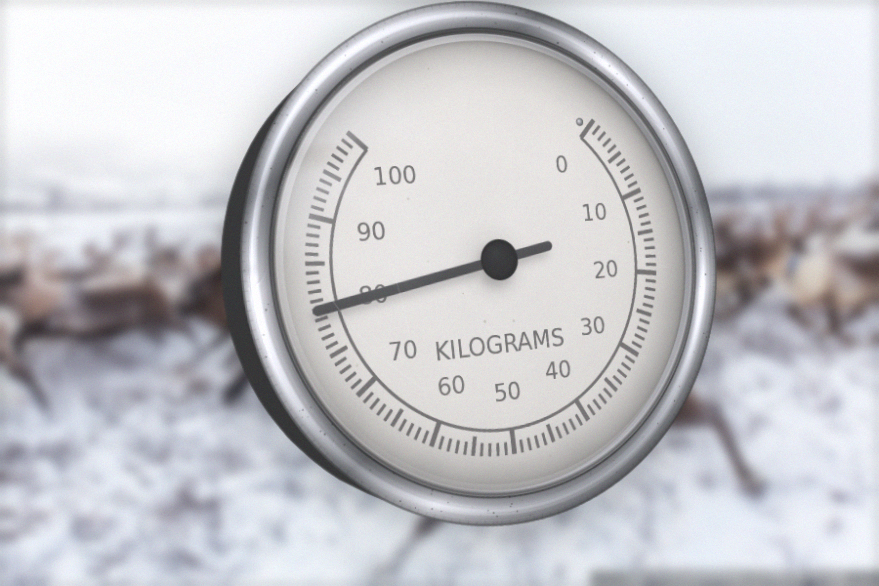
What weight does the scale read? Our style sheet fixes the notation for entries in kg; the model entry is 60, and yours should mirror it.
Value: 80
